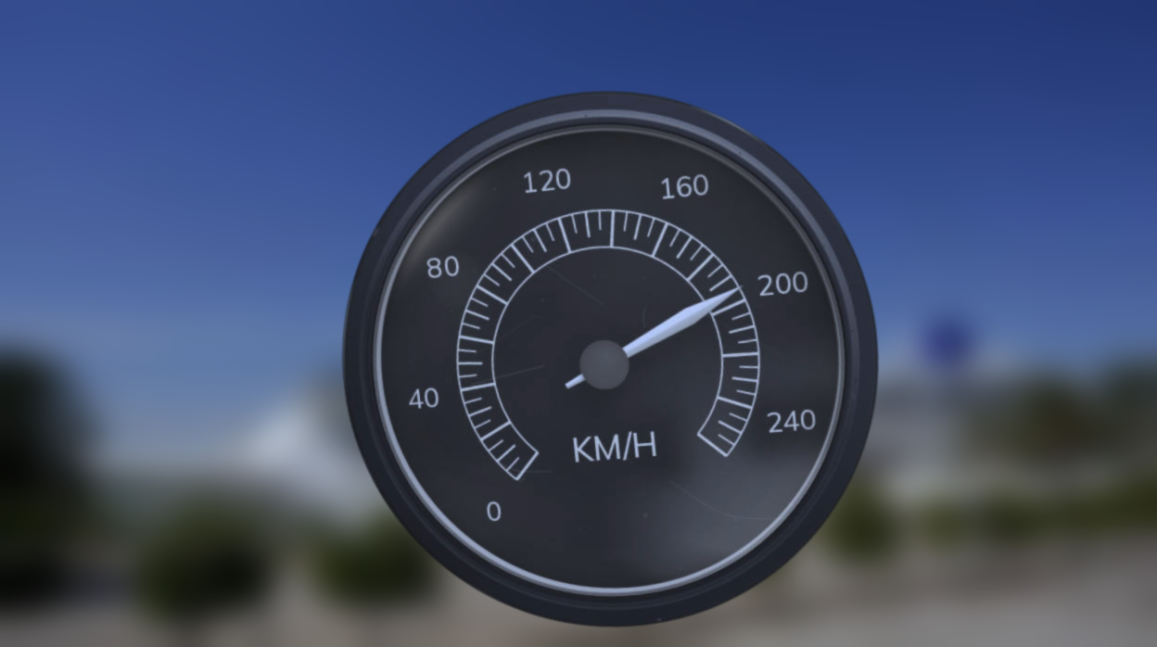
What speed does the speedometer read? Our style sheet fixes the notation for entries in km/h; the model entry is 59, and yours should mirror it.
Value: 195
